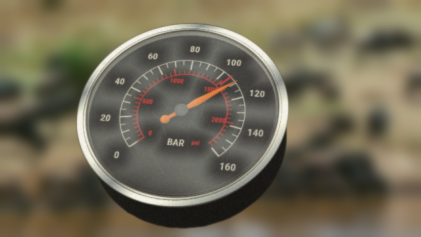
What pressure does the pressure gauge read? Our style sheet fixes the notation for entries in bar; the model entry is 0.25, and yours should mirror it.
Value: 110
